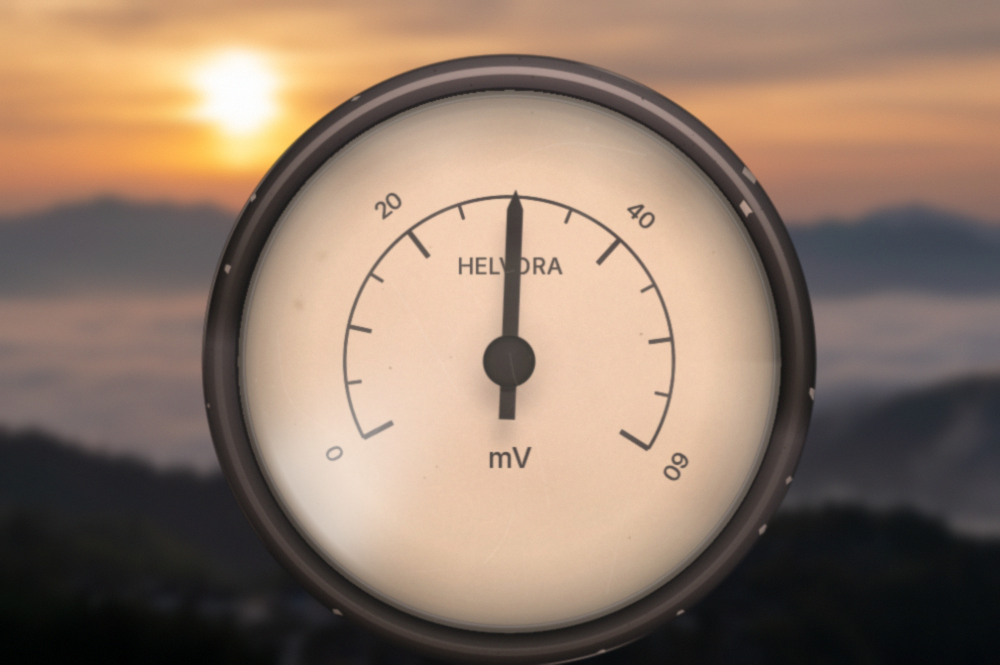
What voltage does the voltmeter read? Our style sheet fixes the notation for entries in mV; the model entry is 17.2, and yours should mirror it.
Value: 30
